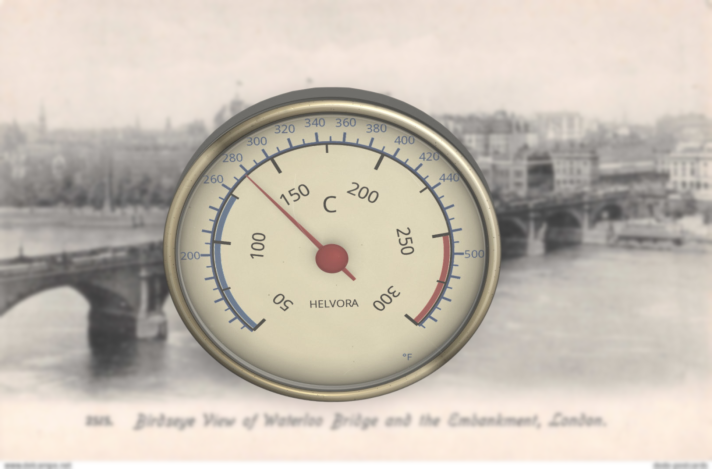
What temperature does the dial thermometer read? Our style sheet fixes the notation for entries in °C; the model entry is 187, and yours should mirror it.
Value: 137.5
